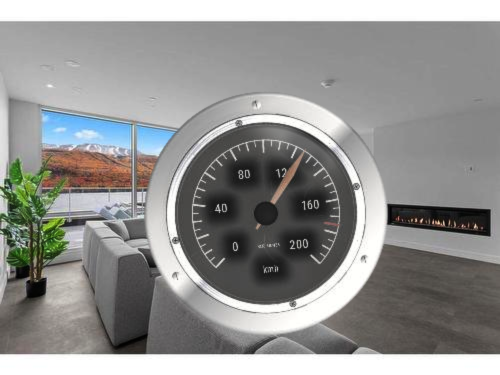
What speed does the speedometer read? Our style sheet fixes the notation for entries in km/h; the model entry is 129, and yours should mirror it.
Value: 125
